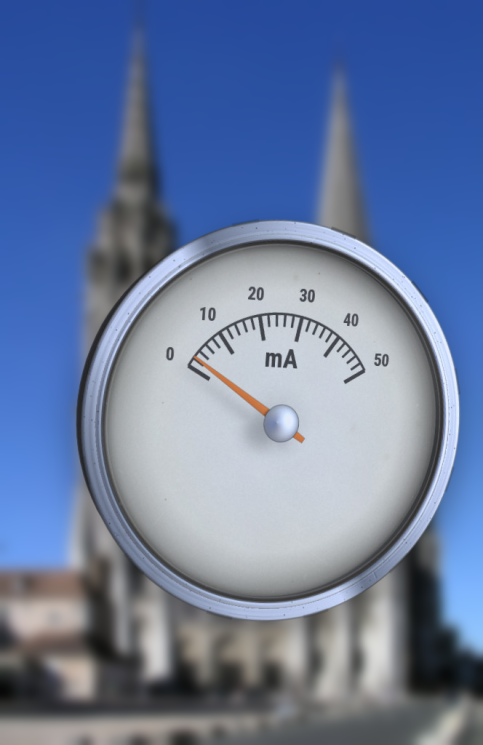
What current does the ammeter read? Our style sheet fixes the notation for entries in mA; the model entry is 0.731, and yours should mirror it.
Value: 2
